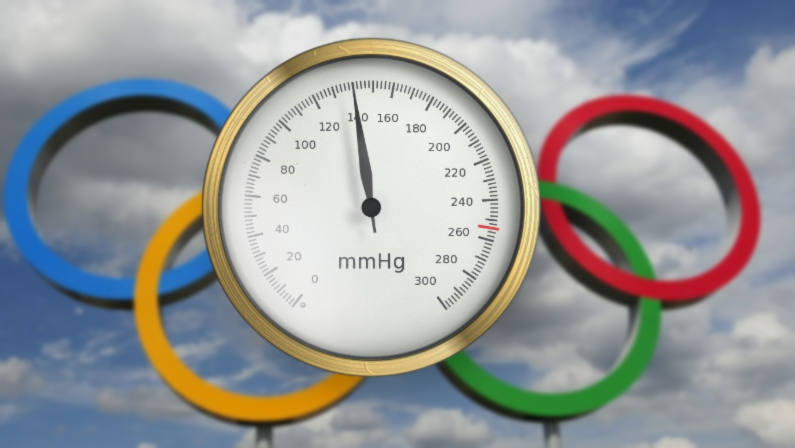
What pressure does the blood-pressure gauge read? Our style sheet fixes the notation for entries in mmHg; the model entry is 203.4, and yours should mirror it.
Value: 140
